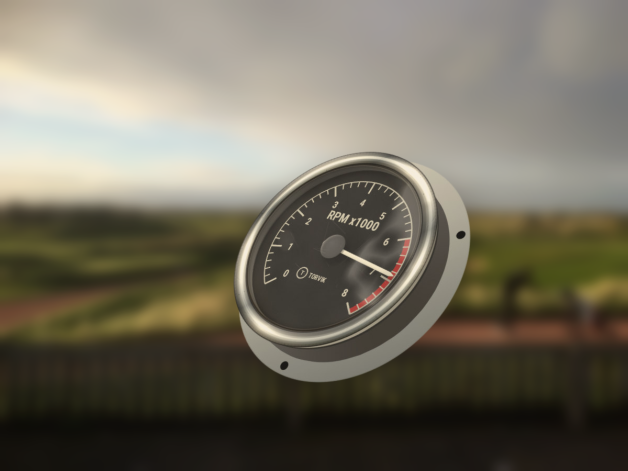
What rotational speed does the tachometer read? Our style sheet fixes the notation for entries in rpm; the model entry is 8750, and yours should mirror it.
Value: 6900
